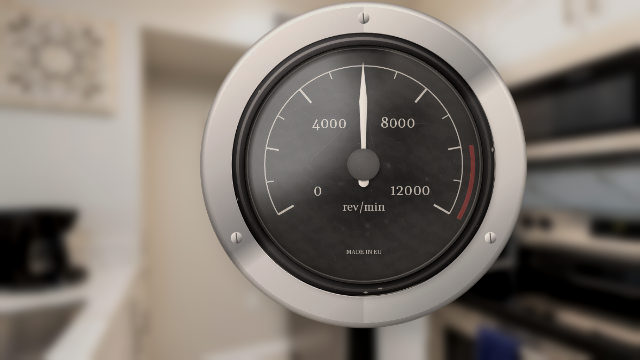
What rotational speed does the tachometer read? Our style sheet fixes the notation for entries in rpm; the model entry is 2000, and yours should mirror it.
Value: 6000
